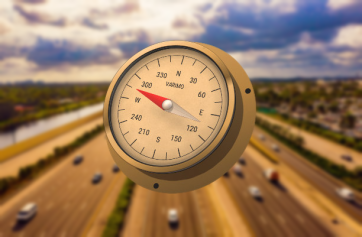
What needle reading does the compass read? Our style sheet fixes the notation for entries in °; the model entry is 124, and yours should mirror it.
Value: 285
